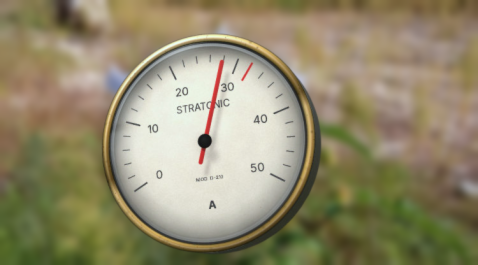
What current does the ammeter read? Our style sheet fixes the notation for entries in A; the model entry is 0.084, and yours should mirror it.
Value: 28
